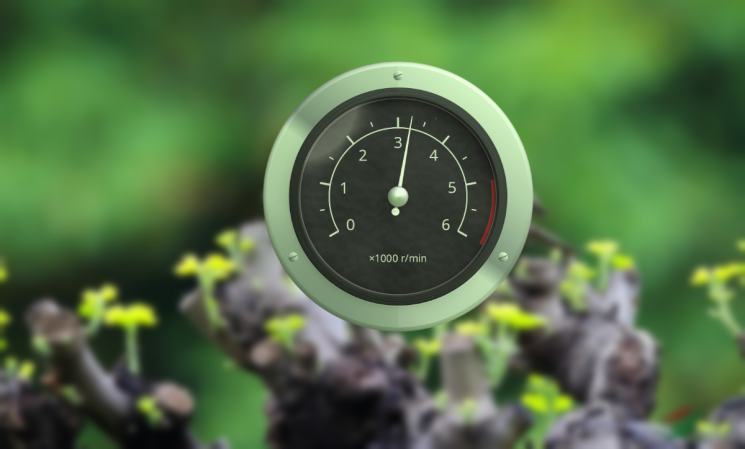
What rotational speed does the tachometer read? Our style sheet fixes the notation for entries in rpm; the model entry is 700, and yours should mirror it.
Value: 3250
